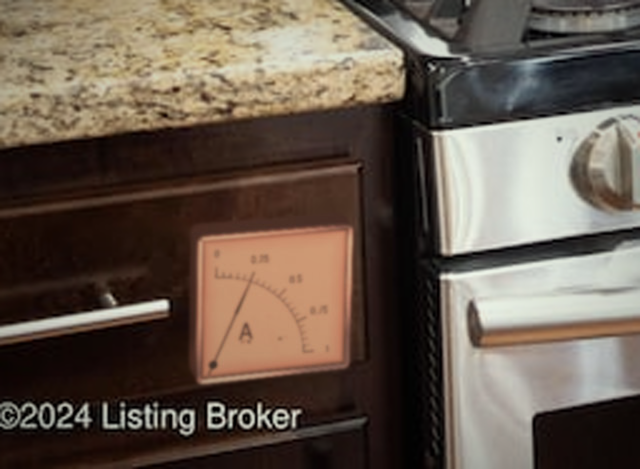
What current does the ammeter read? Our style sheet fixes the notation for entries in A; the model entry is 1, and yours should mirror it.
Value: 0.25
